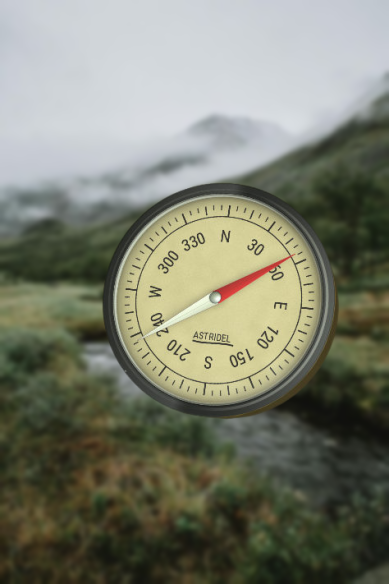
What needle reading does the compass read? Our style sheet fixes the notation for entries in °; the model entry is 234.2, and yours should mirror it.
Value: 55
